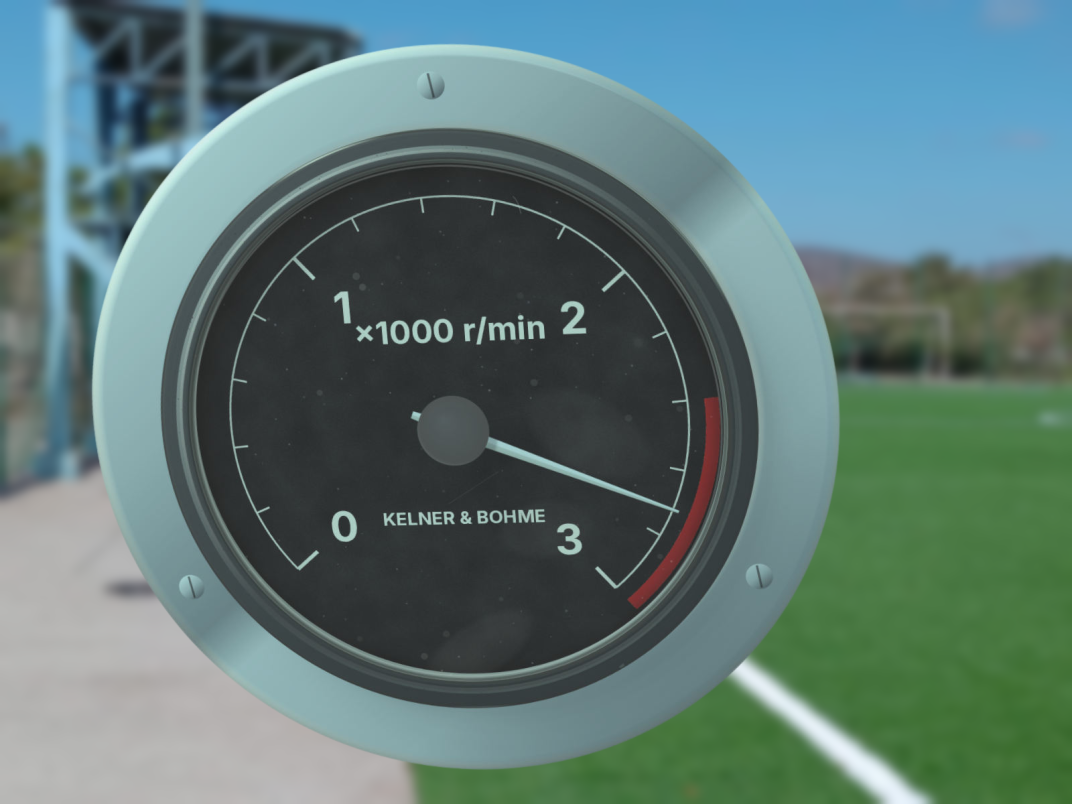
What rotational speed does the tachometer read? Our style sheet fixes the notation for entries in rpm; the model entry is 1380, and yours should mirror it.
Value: 2700
